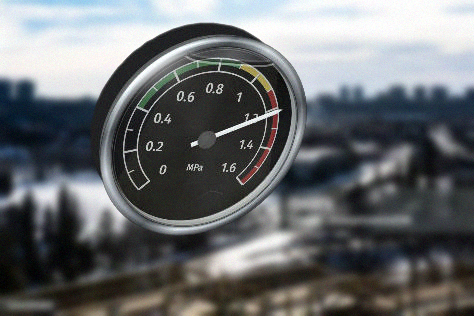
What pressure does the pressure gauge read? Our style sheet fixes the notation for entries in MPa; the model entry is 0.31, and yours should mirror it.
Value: 1.2
